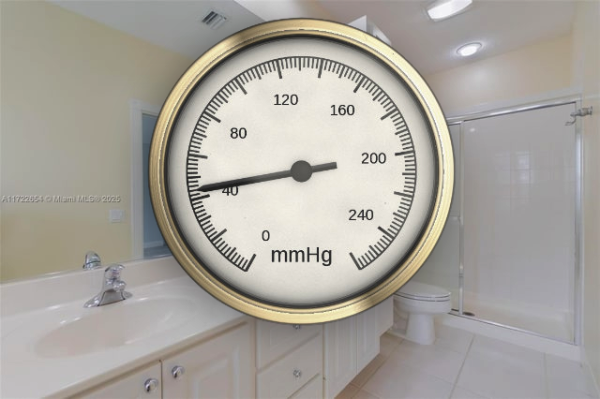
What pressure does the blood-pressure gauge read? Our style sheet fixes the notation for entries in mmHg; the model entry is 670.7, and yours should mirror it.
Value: 44
